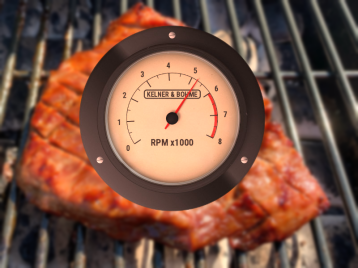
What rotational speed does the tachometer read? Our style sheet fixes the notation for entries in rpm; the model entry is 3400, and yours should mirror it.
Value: 5250
